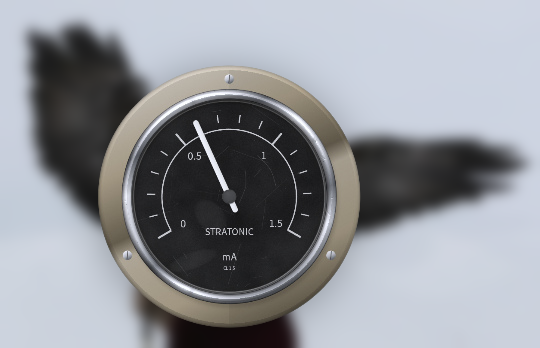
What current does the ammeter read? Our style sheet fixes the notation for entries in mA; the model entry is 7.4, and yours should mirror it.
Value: 0.6
